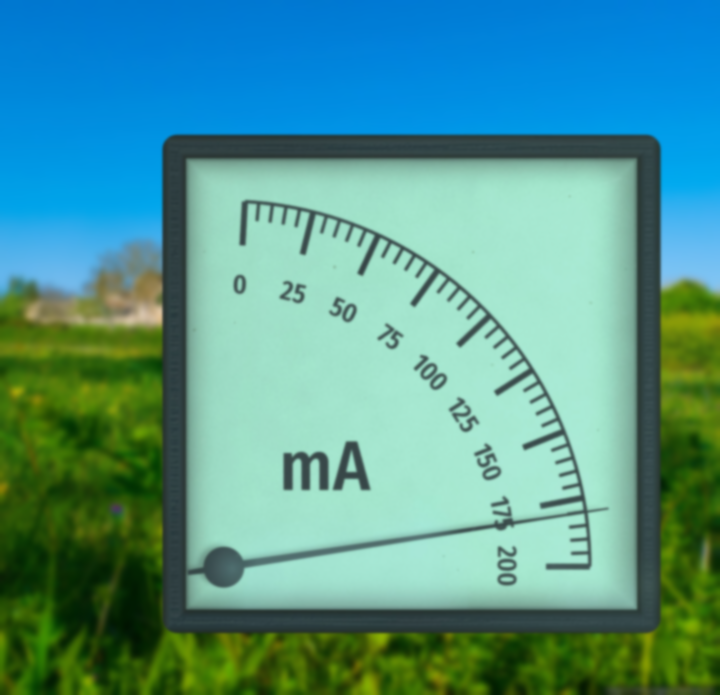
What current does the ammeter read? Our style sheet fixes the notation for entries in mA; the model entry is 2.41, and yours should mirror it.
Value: 180
